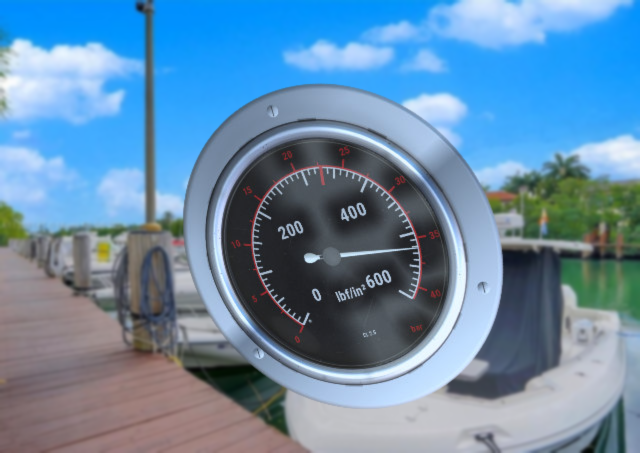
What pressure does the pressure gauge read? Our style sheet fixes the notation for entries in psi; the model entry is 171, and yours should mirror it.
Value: 520
